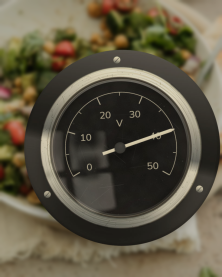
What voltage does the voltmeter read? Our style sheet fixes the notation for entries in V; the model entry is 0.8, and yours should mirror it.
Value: 40
